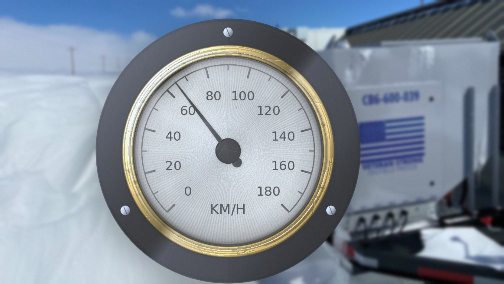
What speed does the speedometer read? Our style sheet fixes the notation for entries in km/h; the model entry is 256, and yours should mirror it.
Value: 65
